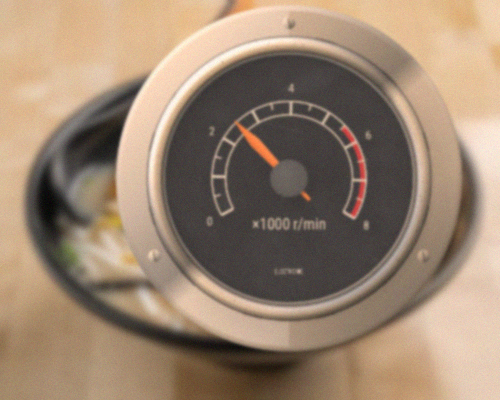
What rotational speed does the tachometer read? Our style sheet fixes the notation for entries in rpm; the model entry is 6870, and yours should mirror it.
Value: 2500
